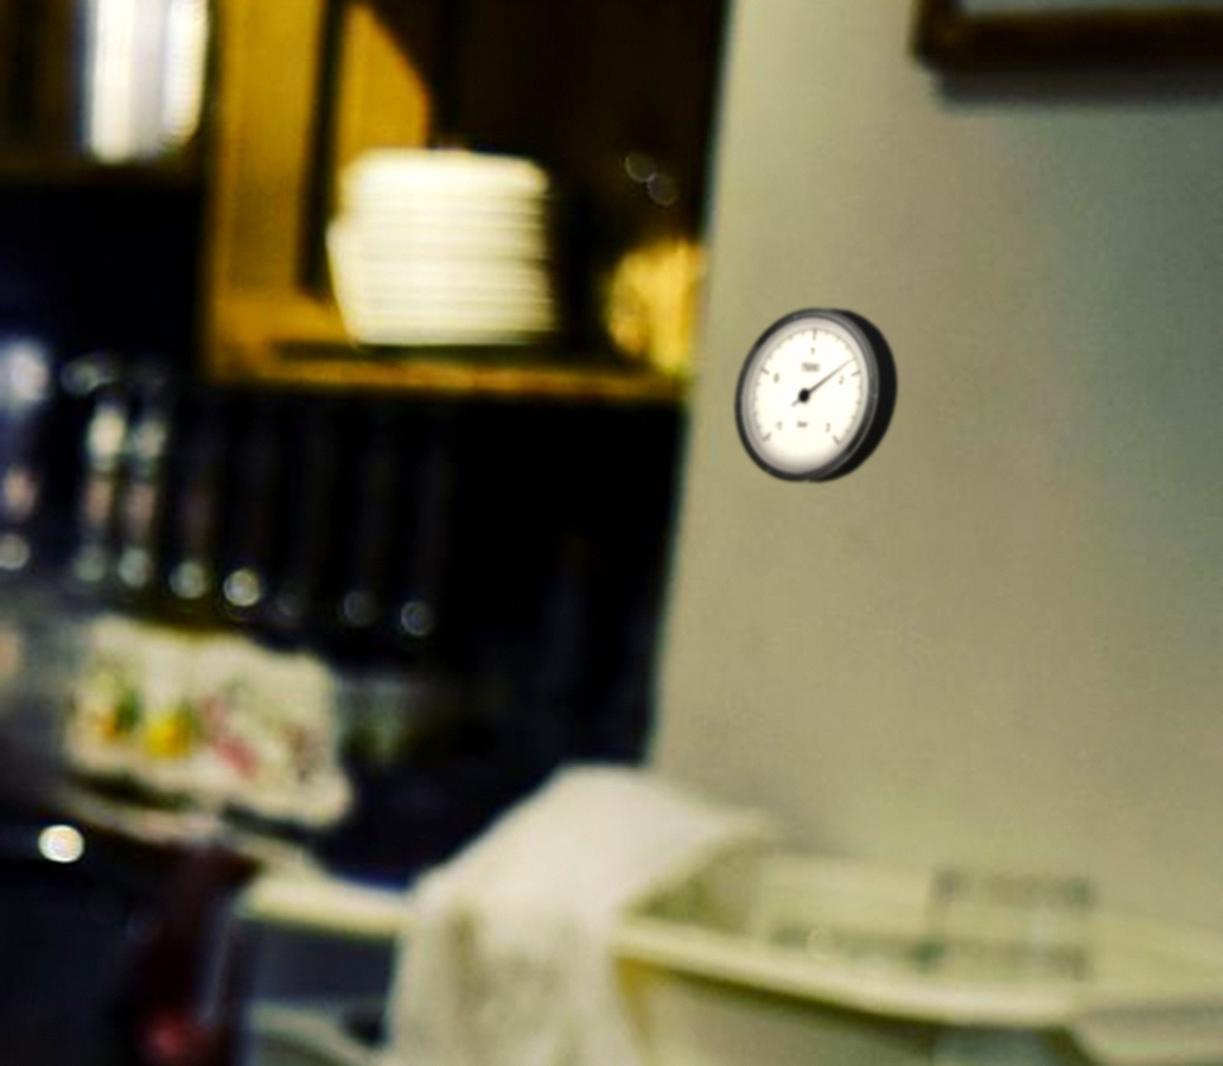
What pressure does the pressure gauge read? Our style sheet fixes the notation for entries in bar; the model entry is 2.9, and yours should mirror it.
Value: 1.8
